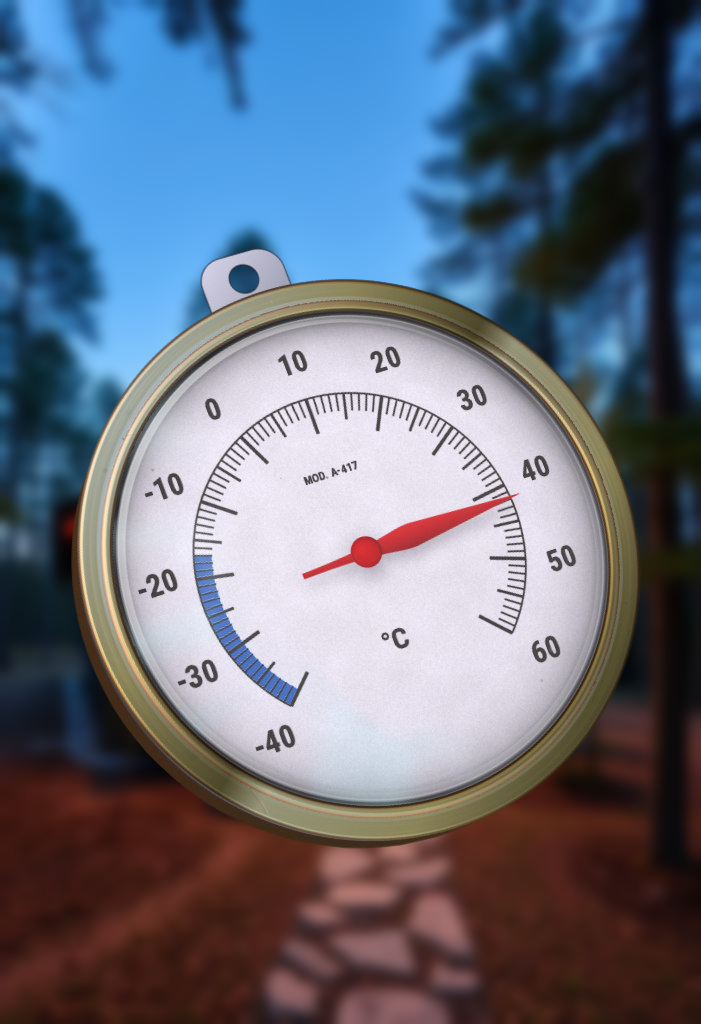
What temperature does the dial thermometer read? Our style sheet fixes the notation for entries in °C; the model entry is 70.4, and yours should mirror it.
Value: 42
